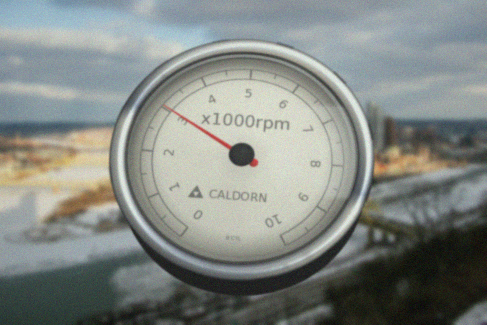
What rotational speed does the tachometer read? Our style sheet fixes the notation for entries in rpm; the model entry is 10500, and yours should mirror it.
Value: 3000
